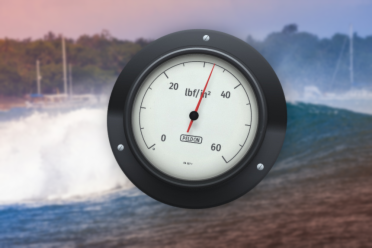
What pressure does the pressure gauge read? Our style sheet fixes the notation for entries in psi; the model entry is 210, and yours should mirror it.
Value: 32.5
